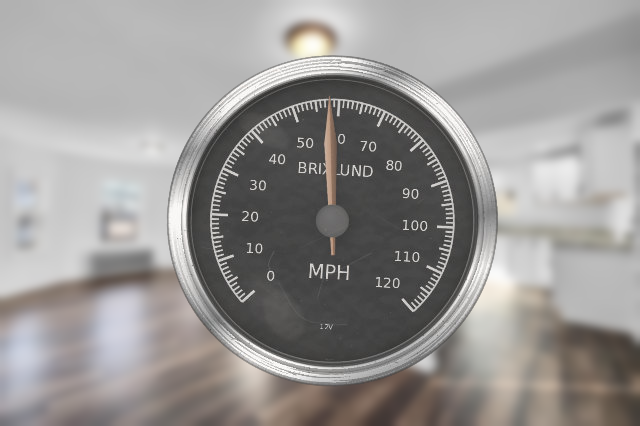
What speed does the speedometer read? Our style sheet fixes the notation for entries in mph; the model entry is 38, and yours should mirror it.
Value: 58
